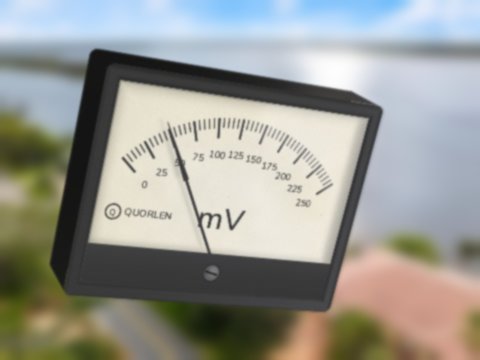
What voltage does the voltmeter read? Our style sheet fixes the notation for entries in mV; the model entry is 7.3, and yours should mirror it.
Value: 50
